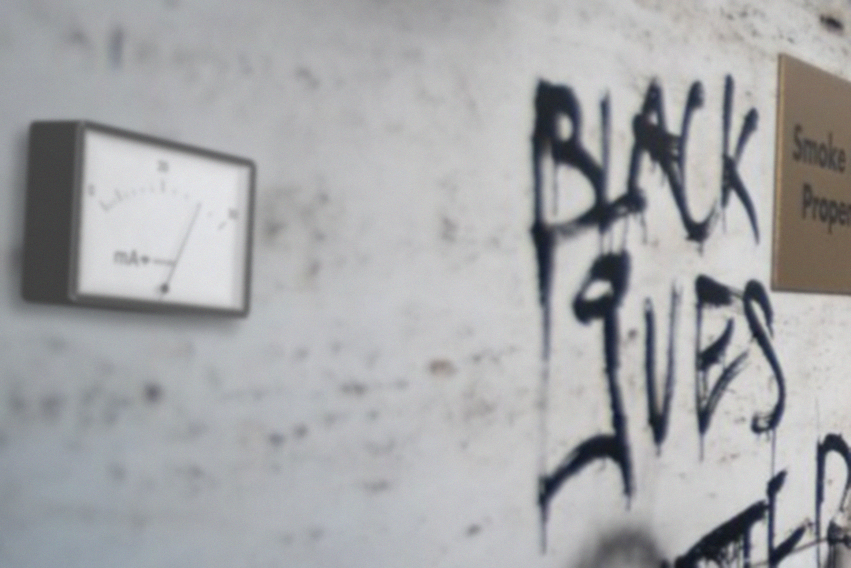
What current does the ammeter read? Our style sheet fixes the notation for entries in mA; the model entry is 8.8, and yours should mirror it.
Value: 26
